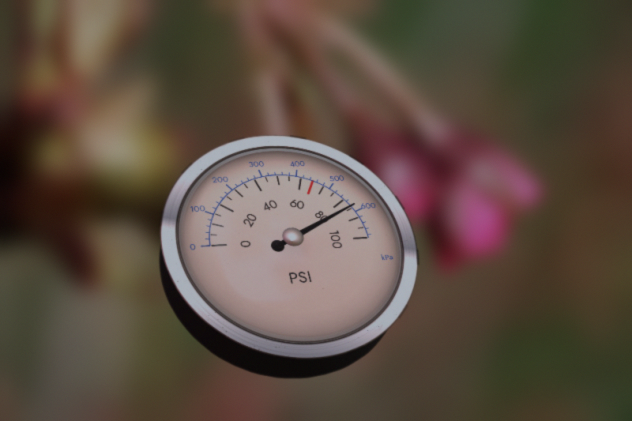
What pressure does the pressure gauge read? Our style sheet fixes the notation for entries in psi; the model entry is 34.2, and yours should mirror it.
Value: 85
